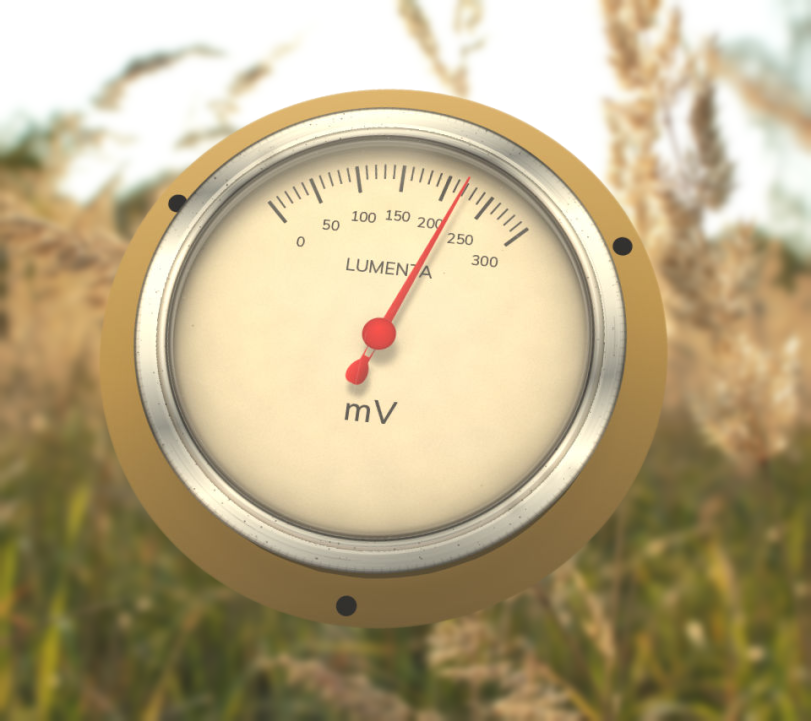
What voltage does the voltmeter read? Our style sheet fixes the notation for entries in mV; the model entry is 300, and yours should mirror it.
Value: 220
